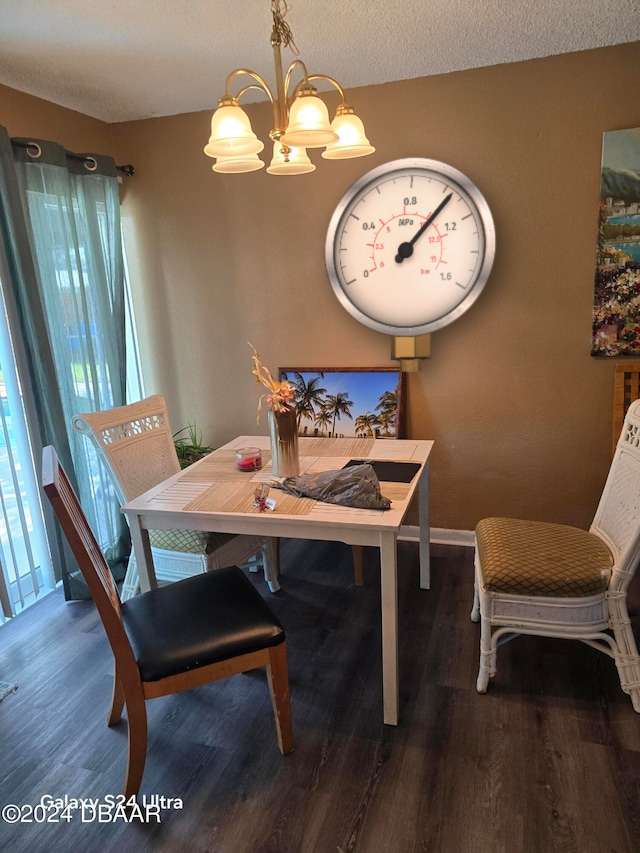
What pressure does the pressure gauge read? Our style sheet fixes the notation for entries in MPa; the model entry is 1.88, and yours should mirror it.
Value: 1.05
